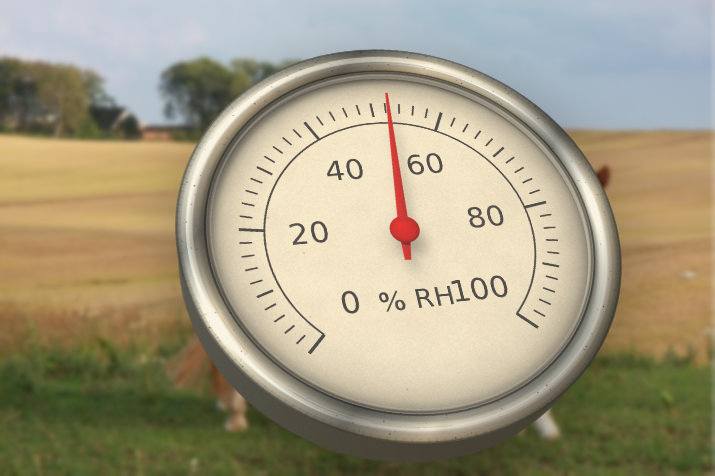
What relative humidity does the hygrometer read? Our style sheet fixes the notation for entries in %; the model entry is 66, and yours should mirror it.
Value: 52
